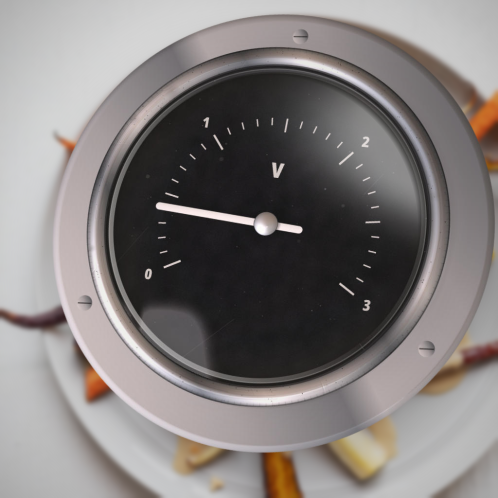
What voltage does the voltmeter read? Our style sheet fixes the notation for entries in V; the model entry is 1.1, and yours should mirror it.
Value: 0.4
